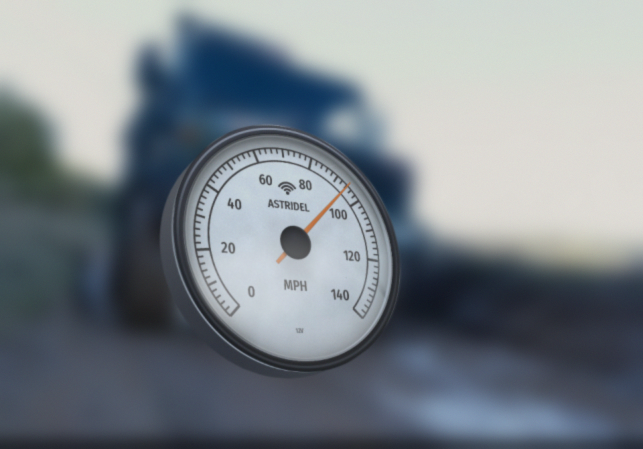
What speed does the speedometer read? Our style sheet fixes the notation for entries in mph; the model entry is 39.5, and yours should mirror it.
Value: 94
